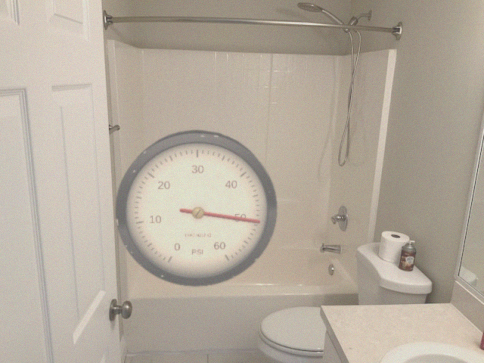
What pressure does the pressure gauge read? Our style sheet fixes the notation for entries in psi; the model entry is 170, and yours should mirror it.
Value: 50
